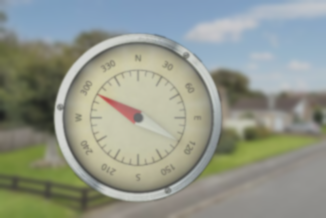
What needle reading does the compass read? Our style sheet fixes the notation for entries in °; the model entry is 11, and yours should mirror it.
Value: 300
